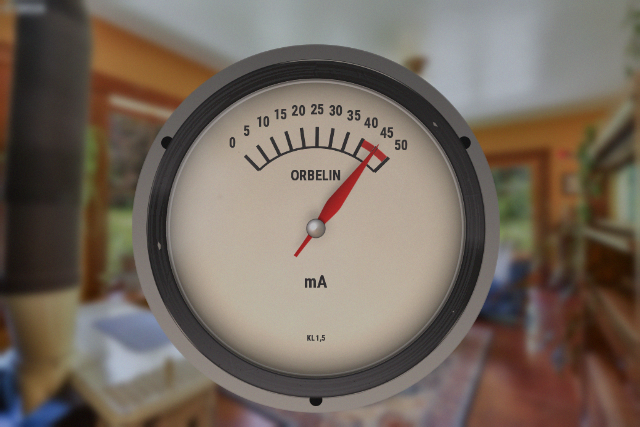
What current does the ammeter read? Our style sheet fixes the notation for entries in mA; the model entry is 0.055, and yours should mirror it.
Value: 45
